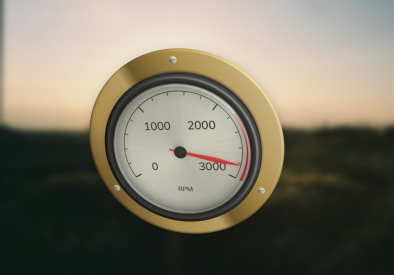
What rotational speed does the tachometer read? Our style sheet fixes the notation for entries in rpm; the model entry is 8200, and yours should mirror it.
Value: 2800
